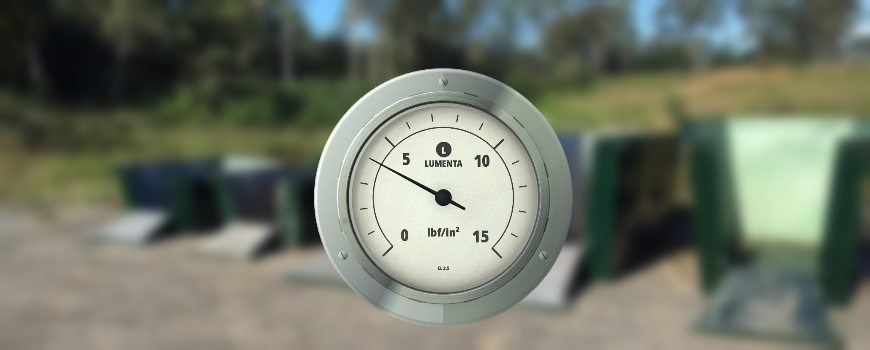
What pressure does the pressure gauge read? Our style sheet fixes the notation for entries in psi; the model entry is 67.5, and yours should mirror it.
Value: 4
